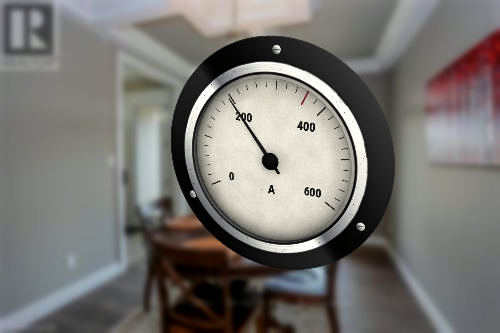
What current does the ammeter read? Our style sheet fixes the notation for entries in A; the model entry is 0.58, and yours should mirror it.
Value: 200
